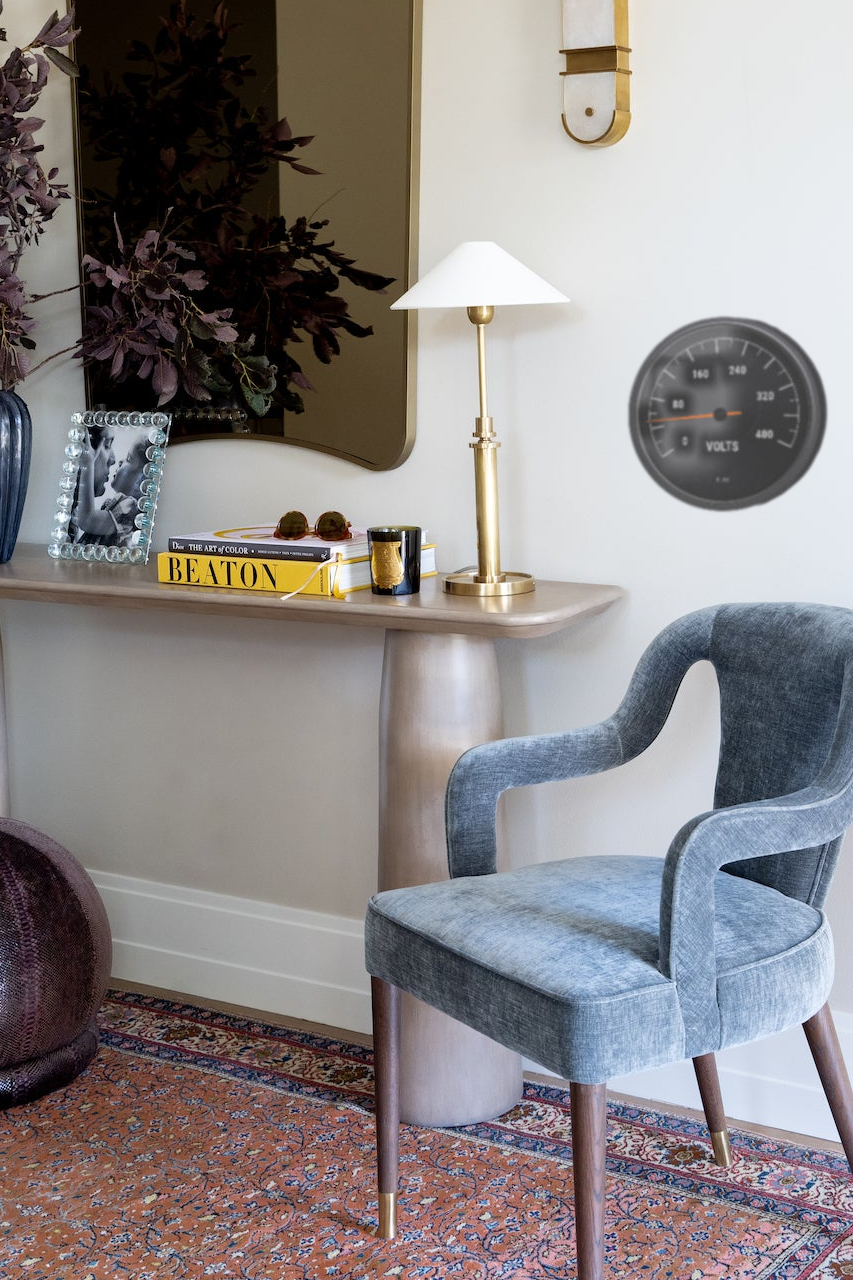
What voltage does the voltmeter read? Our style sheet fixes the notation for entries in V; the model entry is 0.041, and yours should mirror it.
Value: 50
